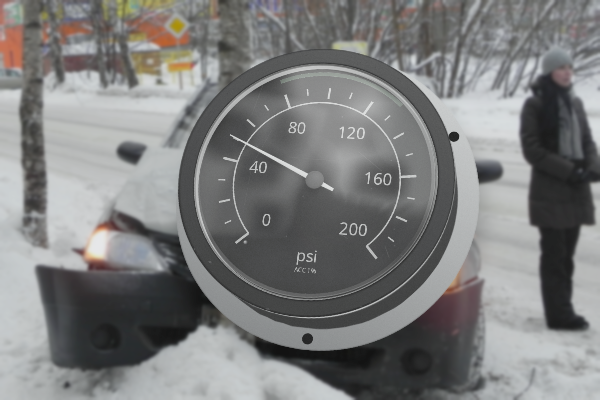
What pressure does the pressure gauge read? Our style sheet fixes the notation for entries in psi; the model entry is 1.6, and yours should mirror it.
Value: 50
